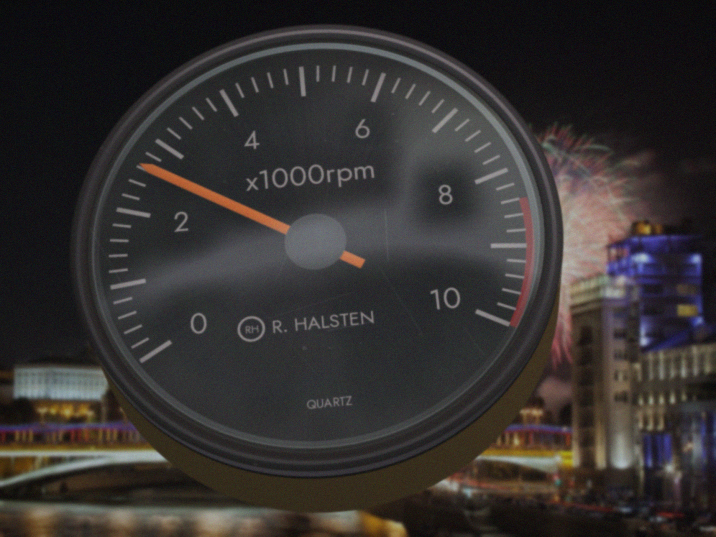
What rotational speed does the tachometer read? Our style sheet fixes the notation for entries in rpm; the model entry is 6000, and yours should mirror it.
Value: 2600
